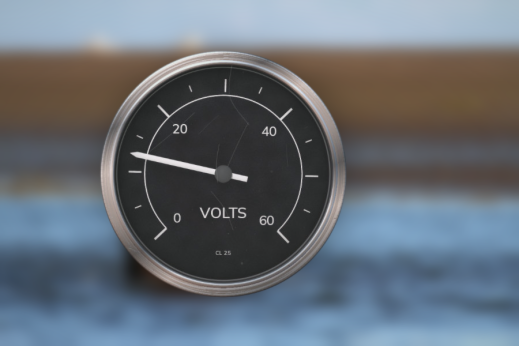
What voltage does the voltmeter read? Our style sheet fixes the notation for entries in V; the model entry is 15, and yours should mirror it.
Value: 12.5
